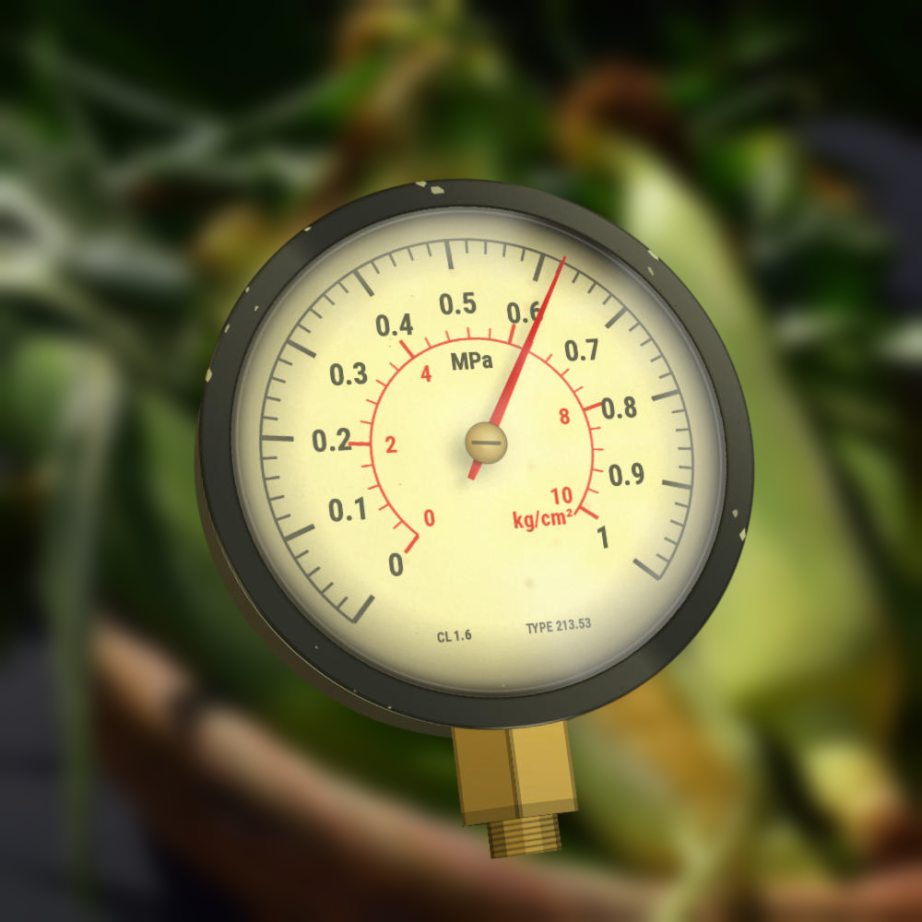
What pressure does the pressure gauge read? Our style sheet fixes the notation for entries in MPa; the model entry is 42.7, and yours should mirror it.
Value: 0.62
